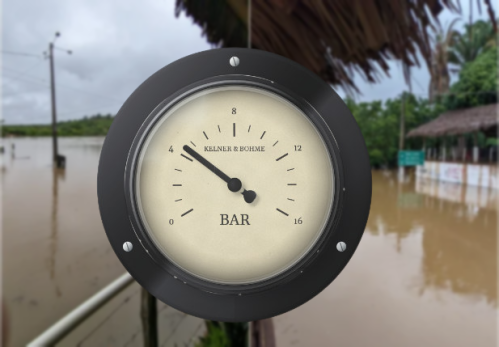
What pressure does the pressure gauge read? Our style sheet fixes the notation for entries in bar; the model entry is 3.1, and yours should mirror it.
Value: 4.5
